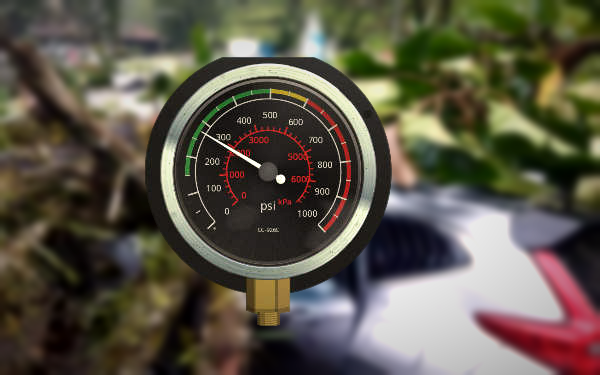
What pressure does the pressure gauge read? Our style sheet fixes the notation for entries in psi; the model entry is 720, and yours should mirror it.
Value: 275
